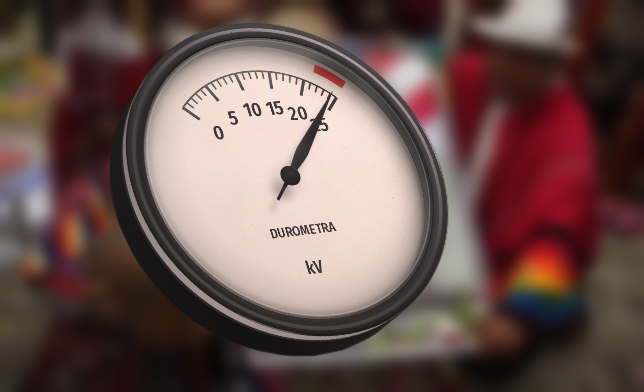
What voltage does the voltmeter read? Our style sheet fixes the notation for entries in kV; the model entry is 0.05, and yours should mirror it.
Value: 24
